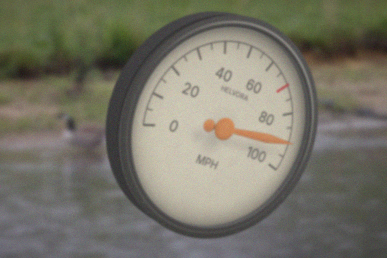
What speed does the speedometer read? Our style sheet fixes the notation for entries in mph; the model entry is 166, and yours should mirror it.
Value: 90
